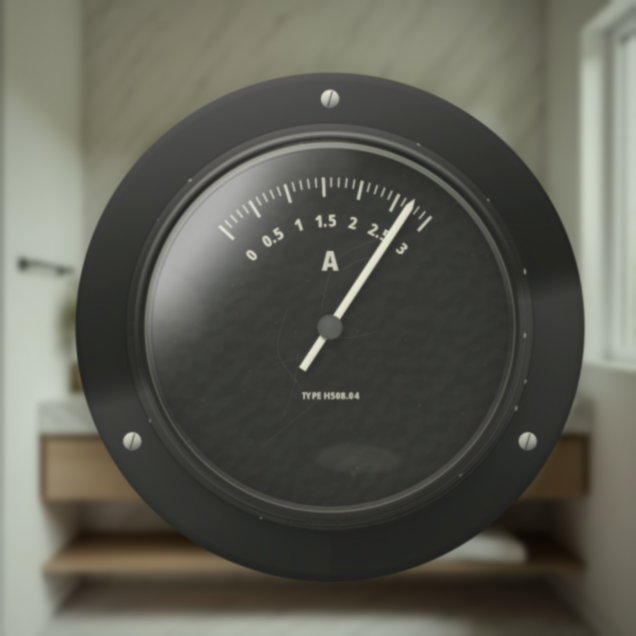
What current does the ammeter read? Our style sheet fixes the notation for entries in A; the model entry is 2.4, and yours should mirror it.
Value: 2.7
